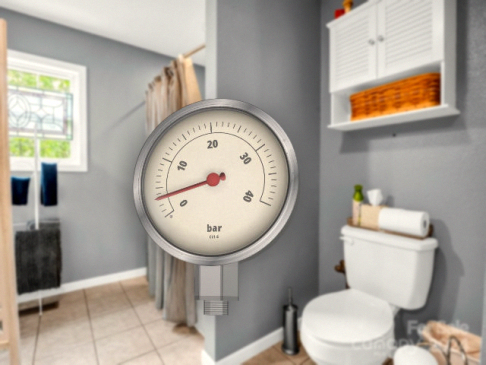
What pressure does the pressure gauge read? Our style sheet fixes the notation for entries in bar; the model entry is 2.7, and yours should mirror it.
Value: 3
